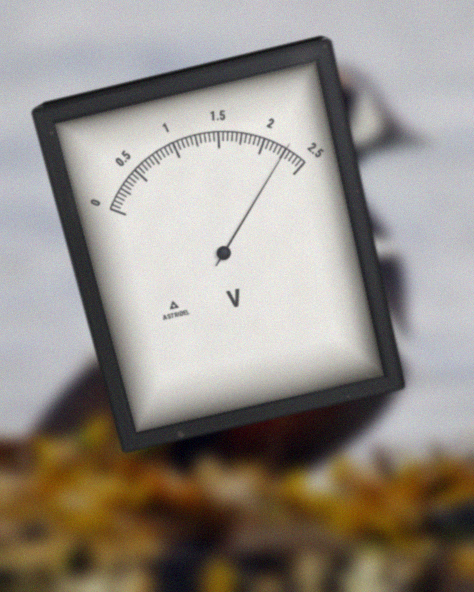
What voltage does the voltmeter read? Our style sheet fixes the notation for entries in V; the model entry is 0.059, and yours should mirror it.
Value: 2.25
